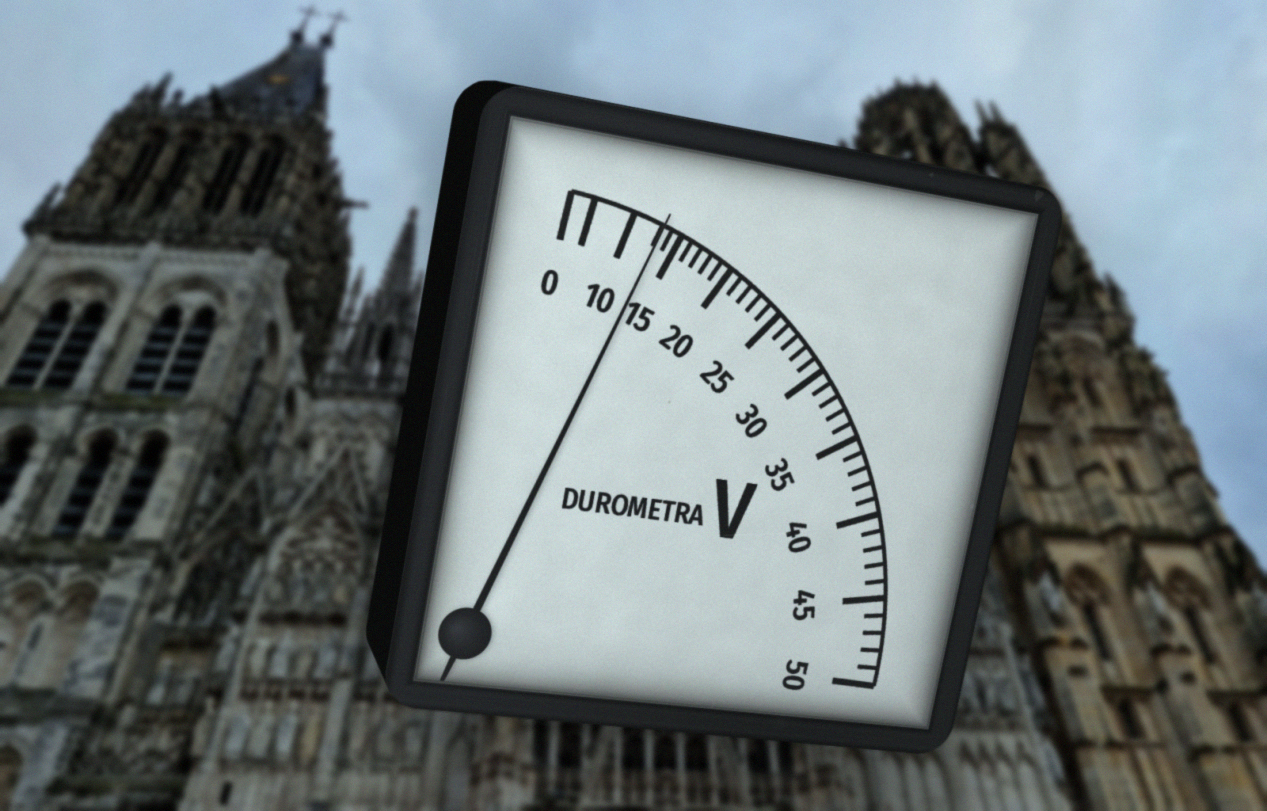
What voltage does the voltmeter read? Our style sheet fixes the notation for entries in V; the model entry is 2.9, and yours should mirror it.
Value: 13
